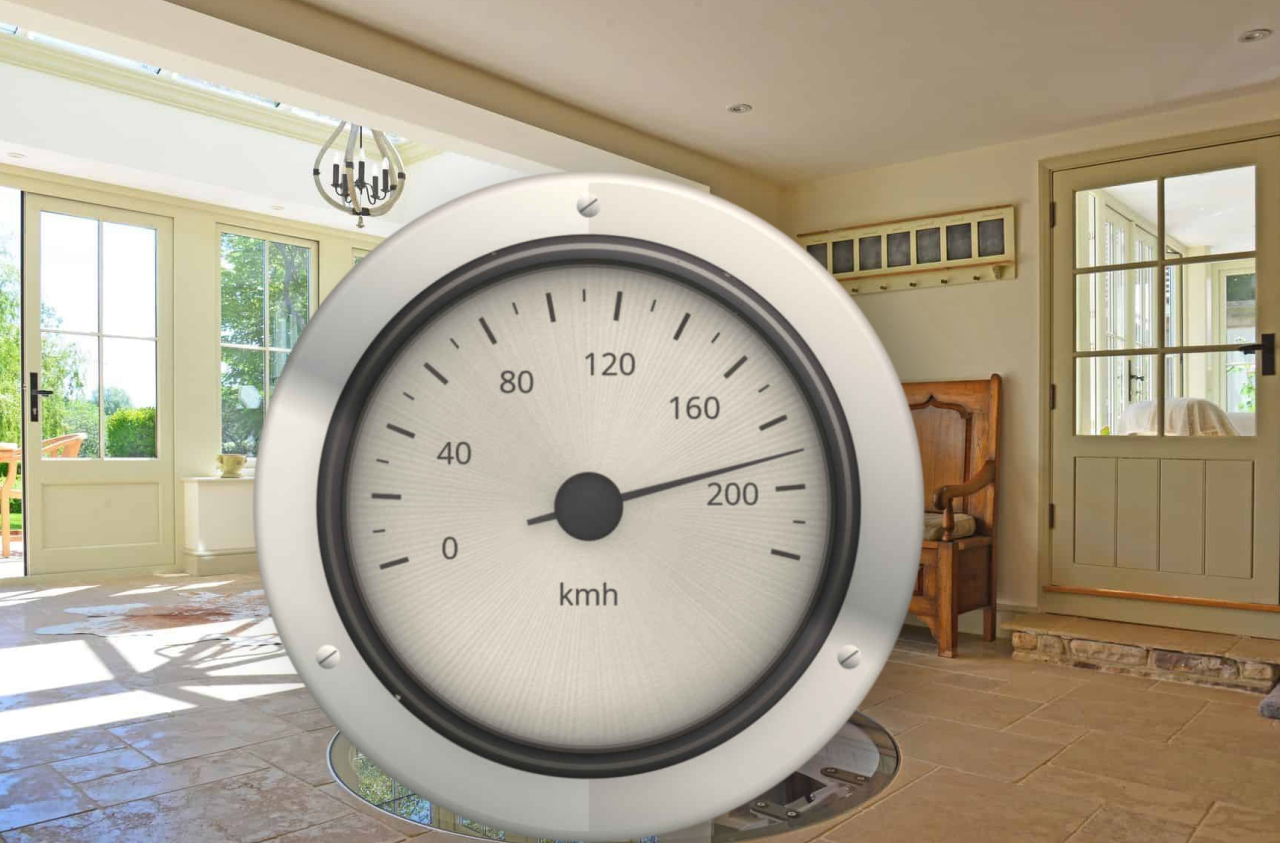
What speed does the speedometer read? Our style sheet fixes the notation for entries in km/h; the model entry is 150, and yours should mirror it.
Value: 190
